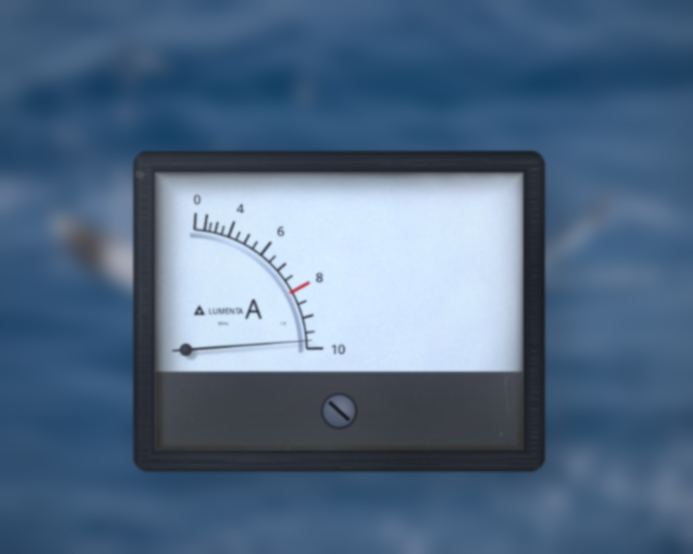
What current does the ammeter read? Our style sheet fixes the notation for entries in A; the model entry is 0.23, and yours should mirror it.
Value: 9.75
